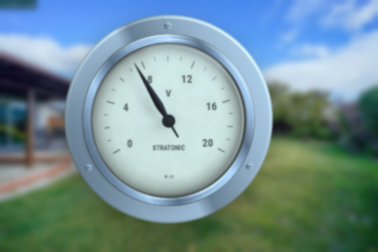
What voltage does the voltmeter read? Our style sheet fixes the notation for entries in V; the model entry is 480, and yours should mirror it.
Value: 7.5
